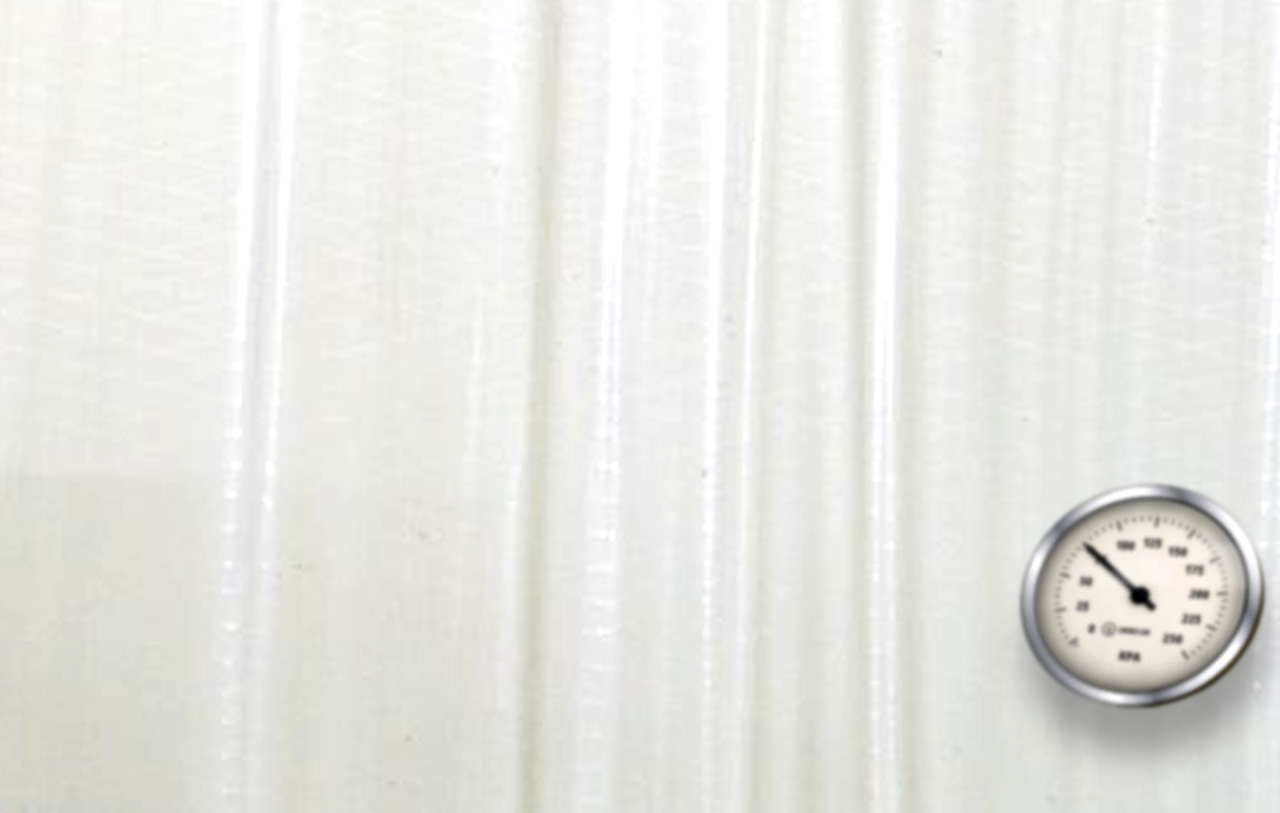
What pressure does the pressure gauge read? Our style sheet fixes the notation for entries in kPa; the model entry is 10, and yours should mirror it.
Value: 75
